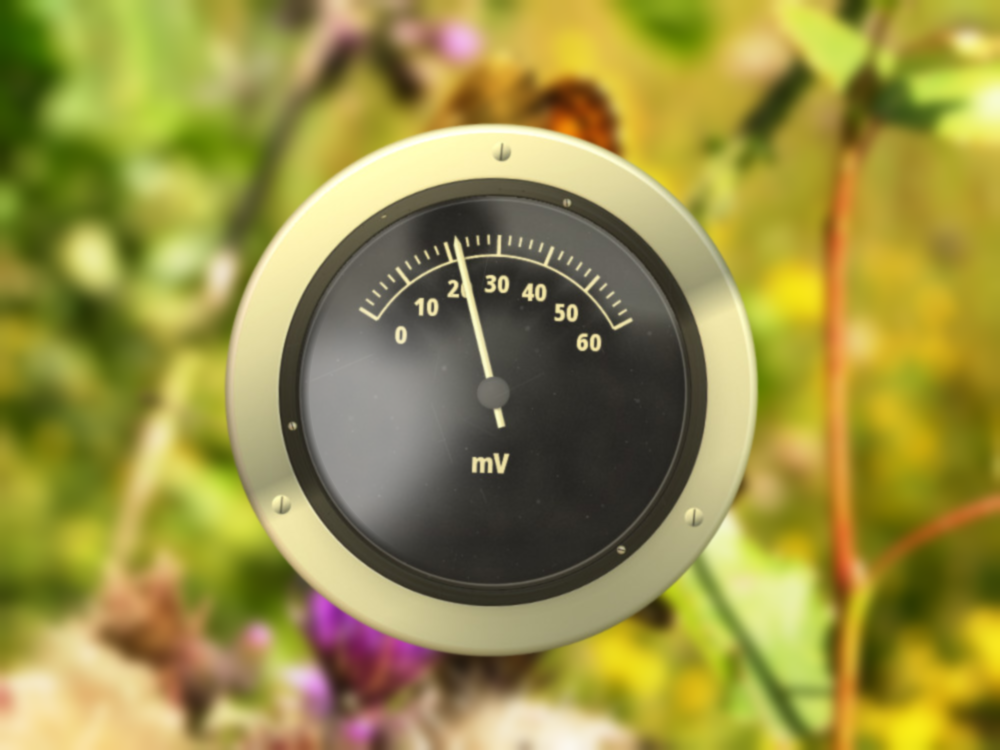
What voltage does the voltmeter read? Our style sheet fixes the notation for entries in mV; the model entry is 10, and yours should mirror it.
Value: 22
